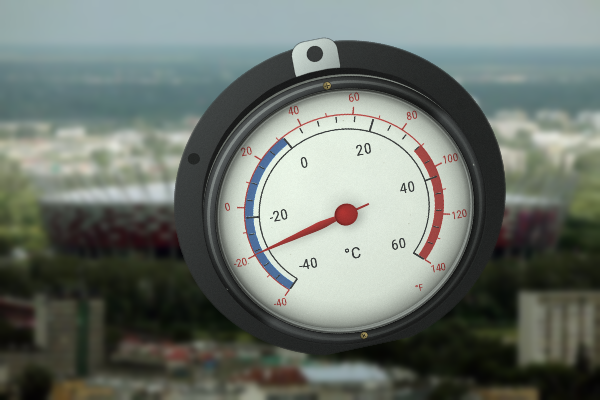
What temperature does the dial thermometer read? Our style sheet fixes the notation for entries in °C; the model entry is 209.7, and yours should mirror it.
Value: -28
